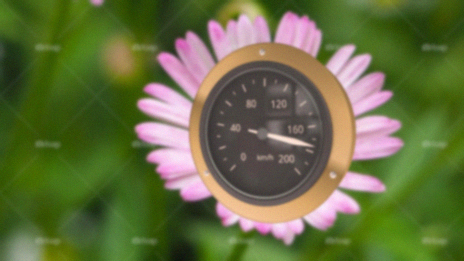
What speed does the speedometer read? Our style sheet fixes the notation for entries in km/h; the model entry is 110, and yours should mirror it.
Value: 175
